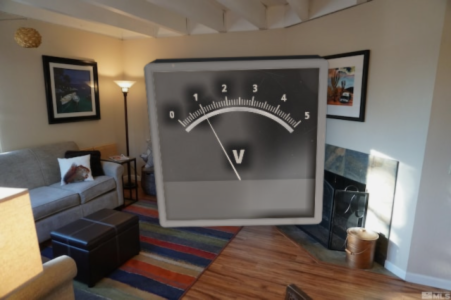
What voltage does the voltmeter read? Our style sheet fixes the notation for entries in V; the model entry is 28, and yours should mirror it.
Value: 1
